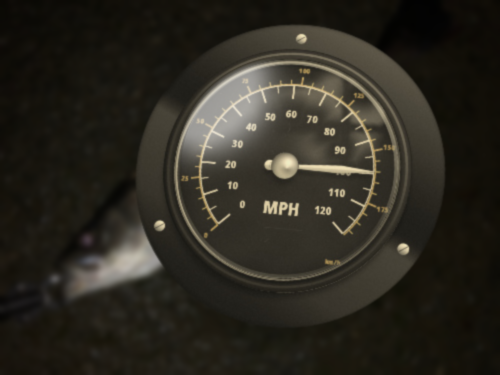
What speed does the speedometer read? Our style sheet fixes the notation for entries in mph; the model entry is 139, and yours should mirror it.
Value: 100
